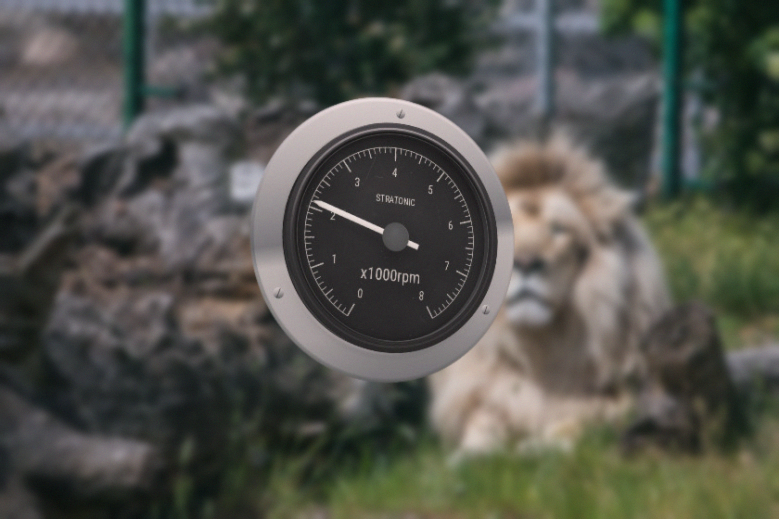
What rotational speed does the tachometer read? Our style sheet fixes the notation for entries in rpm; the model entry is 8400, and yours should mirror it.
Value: 2100
